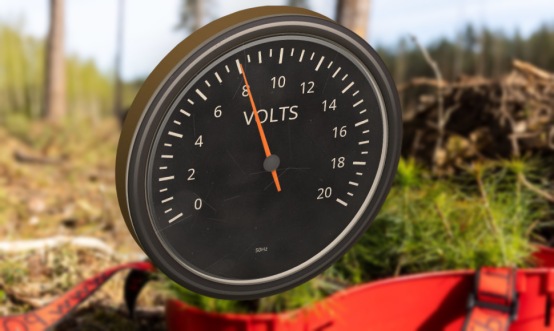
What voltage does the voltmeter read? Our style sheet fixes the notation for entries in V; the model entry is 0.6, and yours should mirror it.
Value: 8
